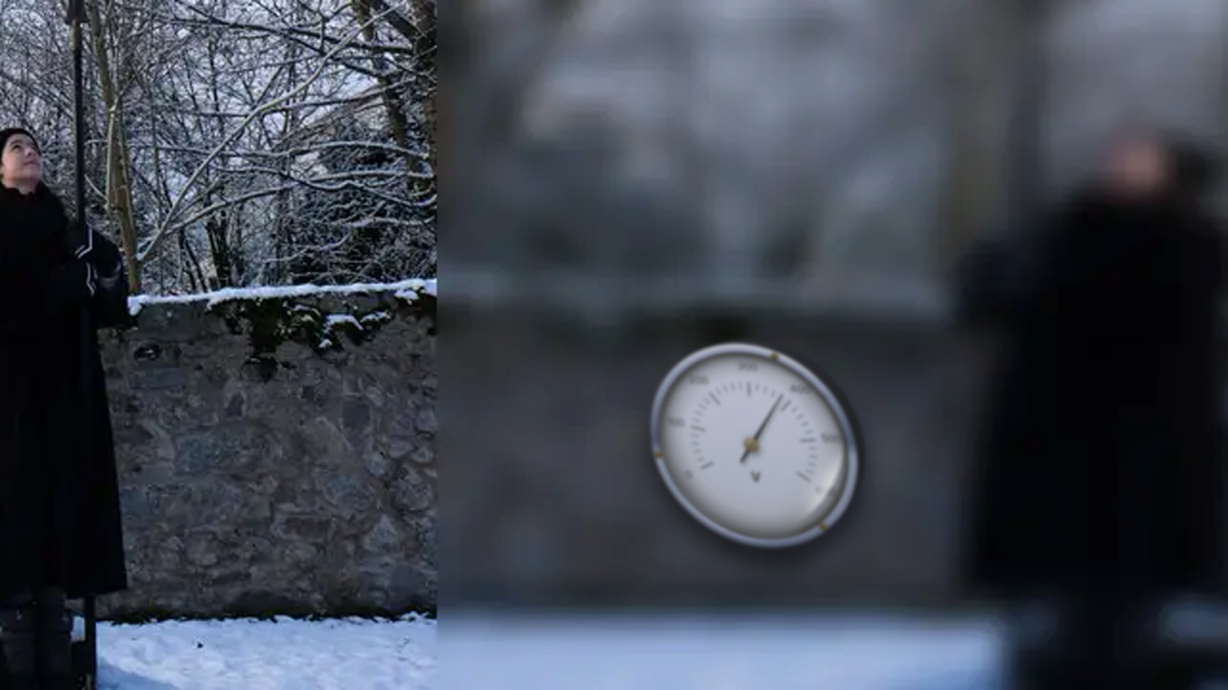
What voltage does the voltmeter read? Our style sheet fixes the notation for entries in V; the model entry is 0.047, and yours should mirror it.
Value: 380
